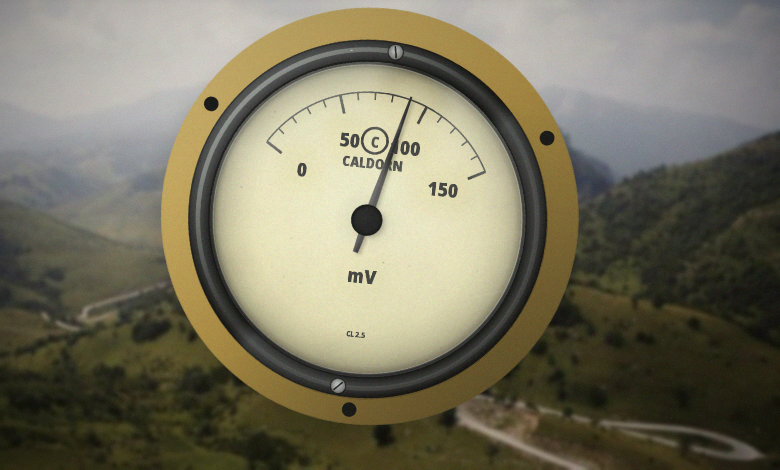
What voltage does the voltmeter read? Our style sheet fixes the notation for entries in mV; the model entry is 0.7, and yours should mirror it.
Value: 90
